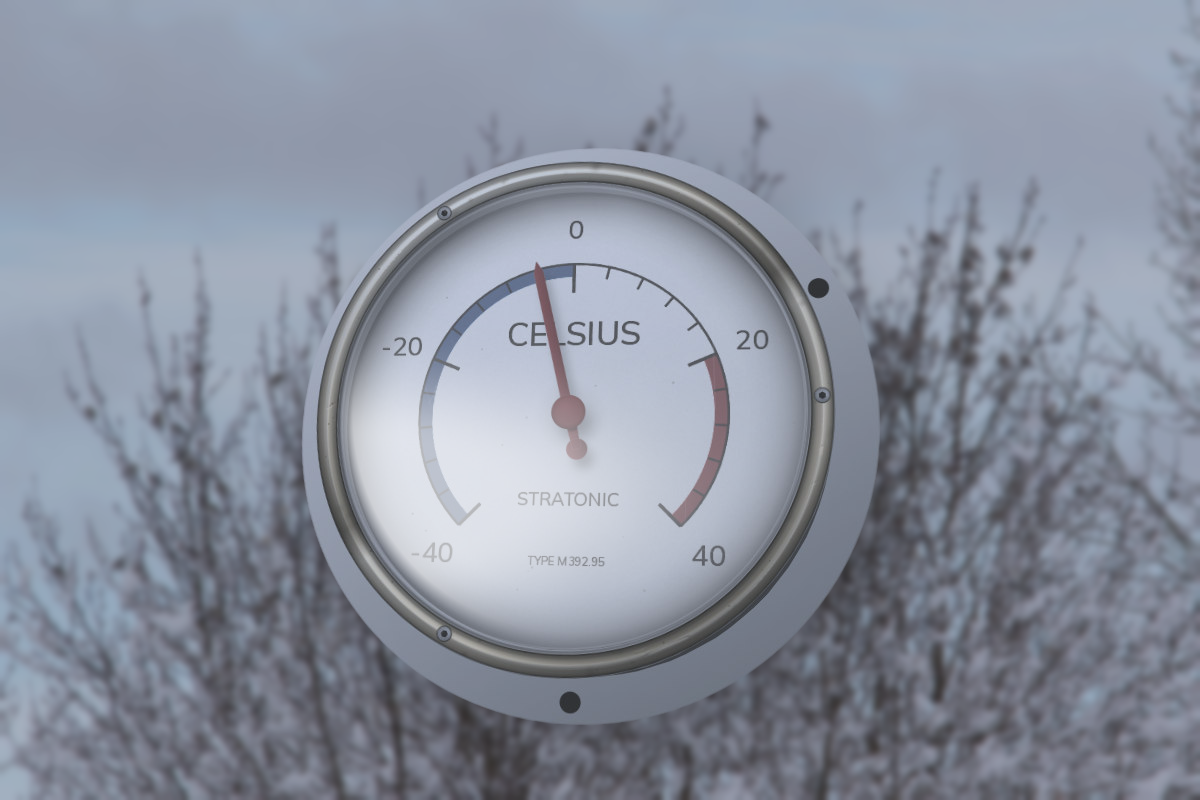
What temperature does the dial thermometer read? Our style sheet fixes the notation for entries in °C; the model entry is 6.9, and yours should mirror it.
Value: -4
